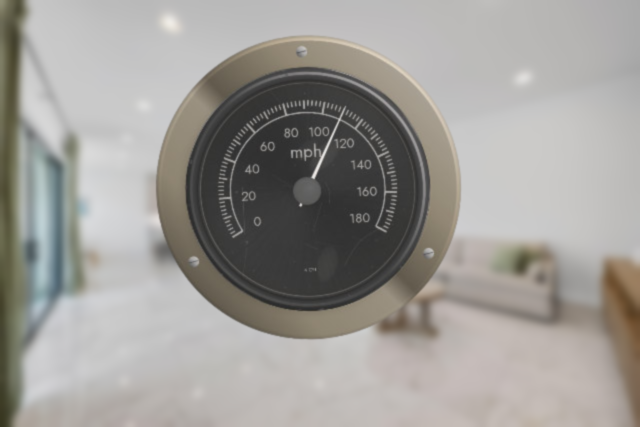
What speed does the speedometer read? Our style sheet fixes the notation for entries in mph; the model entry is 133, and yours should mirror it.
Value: 110
